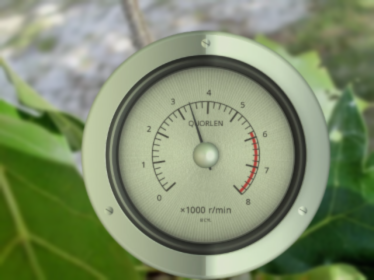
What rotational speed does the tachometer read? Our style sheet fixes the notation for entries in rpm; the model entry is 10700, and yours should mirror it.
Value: 3400
